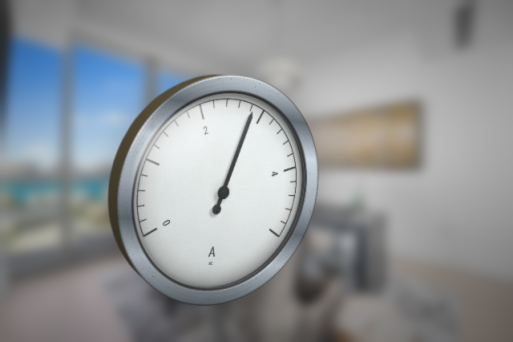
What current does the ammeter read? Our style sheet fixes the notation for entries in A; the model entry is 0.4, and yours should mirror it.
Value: 2.8
